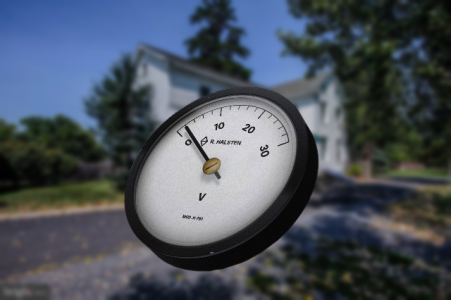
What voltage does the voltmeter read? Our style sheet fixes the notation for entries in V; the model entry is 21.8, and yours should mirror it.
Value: 2
